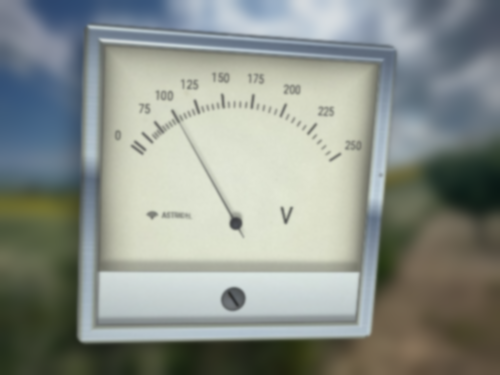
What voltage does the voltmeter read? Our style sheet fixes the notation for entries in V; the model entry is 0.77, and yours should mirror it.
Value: 100
